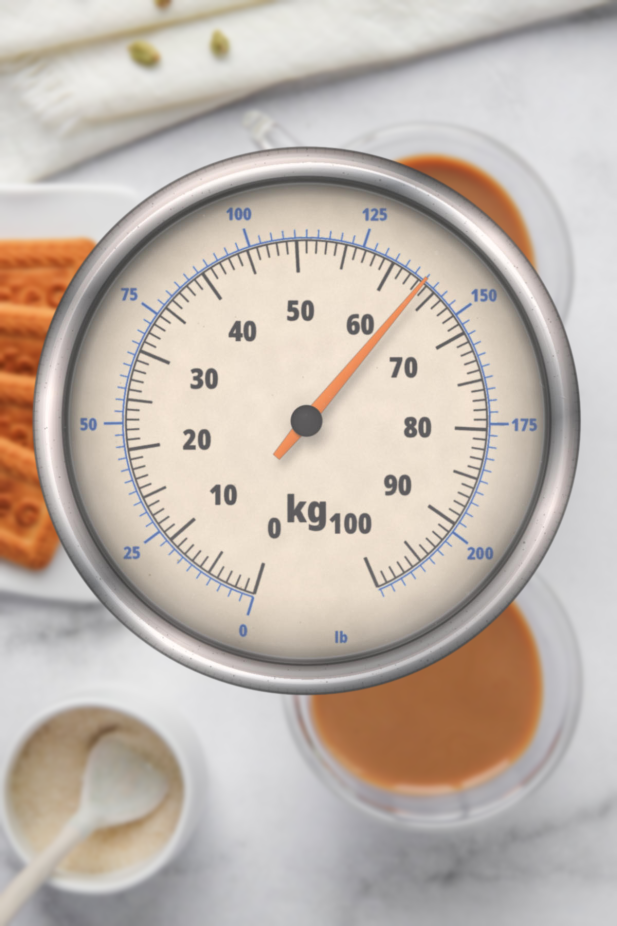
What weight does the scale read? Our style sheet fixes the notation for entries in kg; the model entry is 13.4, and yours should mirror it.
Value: 63.5
